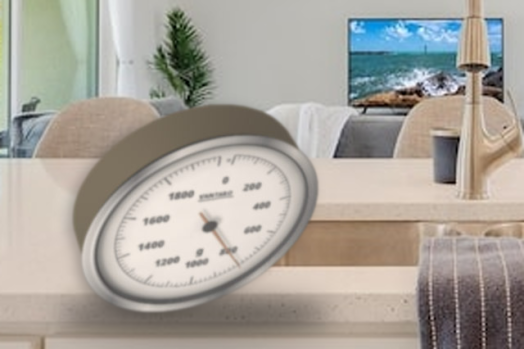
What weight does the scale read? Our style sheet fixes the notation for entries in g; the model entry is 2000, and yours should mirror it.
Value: 800
